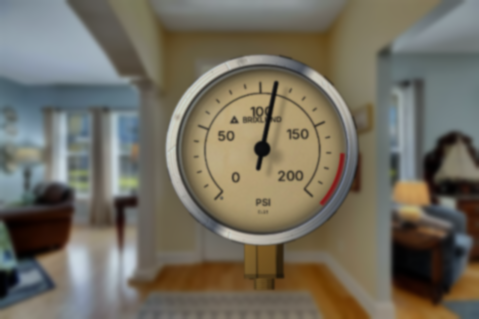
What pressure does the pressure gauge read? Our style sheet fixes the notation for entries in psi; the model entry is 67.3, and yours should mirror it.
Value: 110
